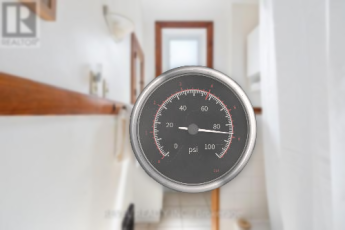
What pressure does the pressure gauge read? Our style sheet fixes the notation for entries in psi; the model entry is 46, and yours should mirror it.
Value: 85
